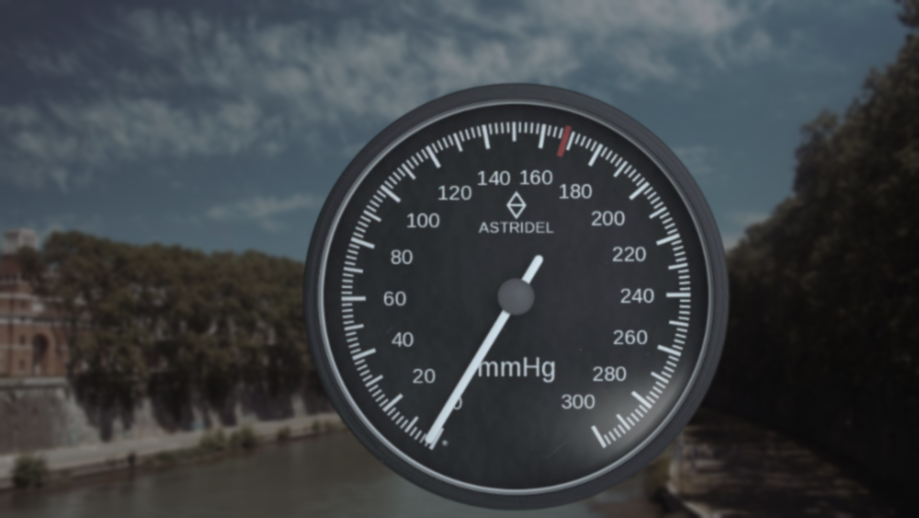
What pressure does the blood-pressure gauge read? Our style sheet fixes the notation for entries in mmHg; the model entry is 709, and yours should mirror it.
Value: 2
